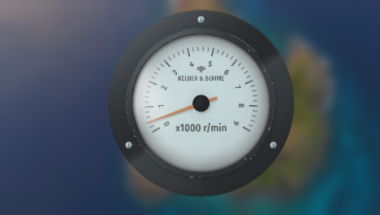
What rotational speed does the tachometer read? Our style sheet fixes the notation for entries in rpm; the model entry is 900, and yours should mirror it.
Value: 400
